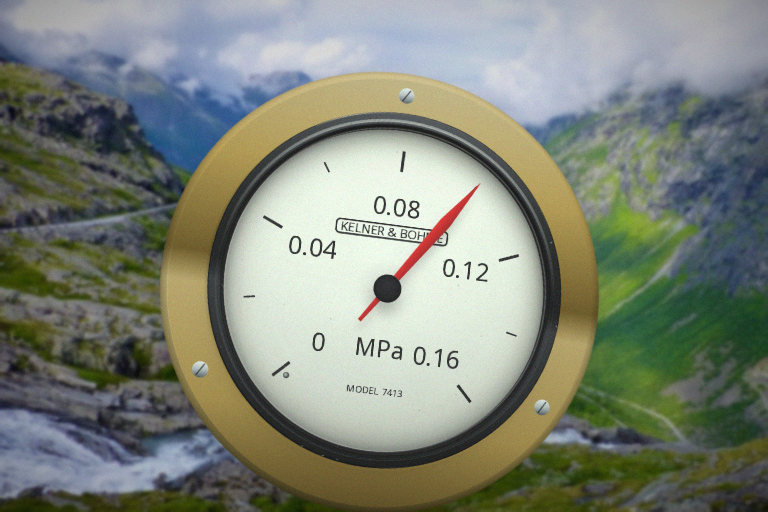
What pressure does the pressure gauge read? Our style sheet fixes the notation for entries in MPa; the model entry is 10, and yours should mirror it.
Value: 0.1
